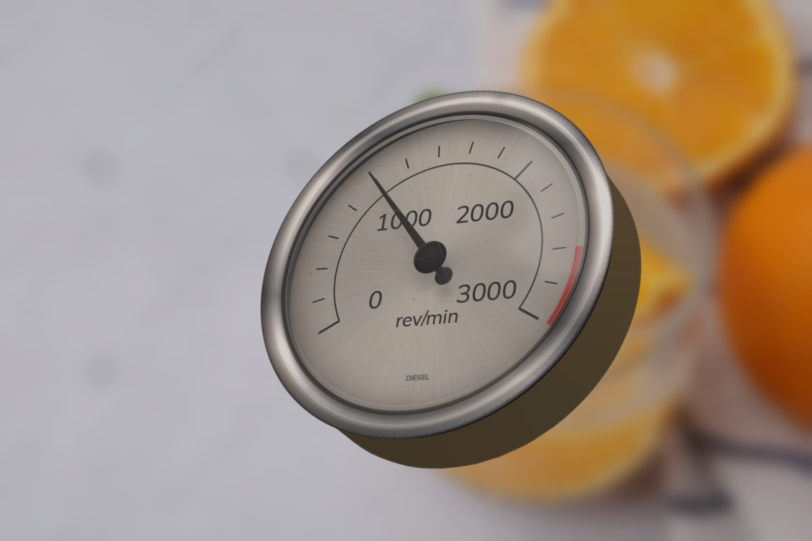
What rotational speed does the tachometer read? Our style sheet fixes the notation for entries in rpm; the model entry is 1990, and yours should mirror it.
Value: 1000
